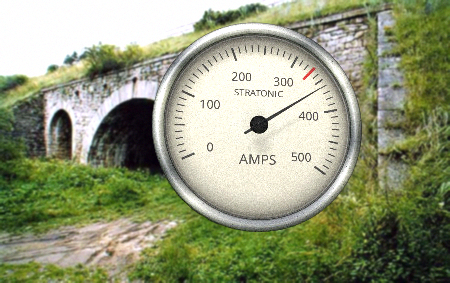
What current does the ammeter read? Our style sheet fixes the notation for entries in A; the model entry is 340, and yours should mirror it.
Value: 360
